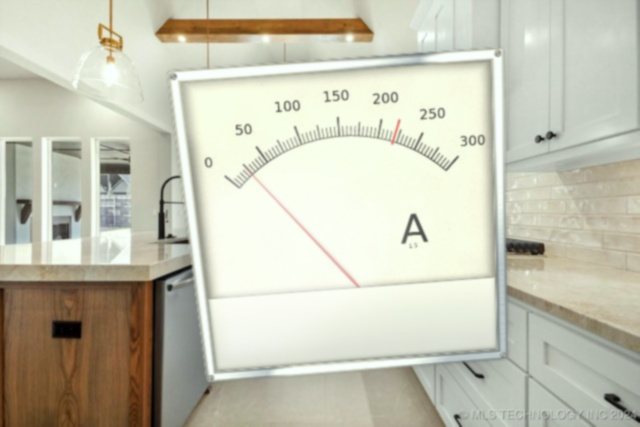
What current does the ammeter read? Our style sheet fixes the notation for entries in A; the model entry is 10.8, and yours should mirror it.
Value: 25
